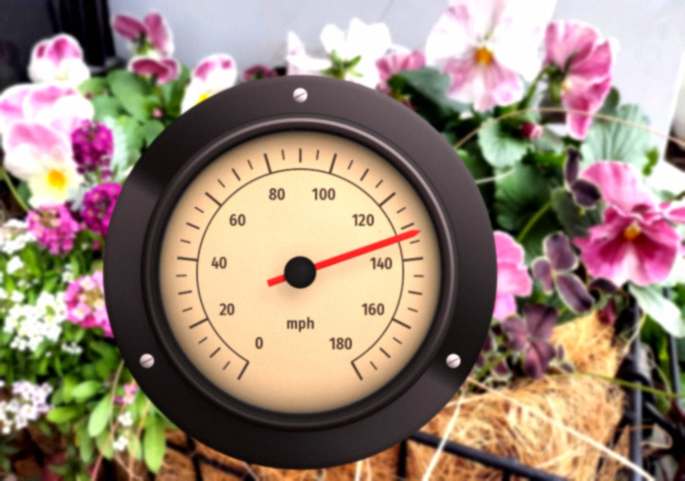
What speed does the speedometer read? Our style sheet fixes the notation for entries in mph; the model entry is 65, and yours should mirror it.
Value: 132.5
